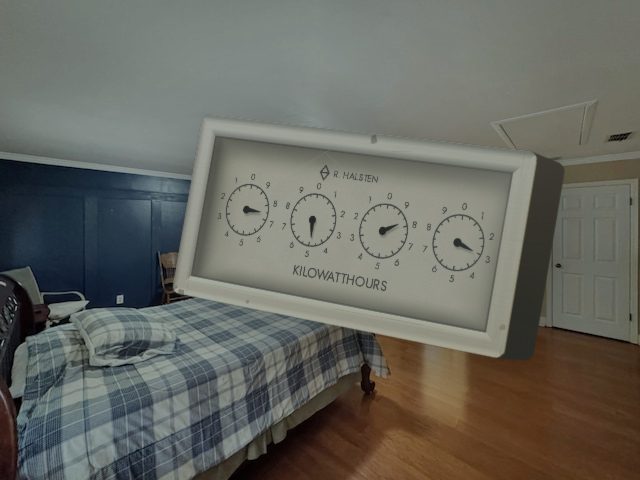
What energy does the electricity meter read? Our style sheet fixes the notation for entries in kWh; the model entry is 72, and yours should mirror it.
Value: 7483
